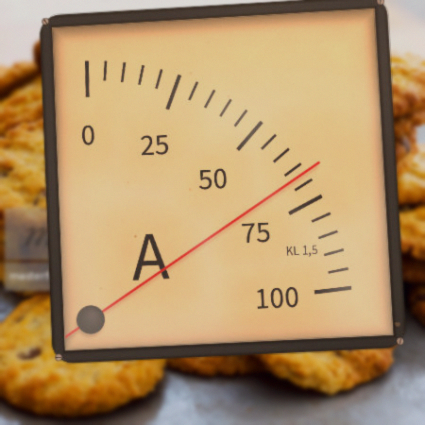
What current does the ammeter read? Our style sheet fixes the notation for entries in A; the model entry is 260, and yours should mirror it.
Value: 67.5
